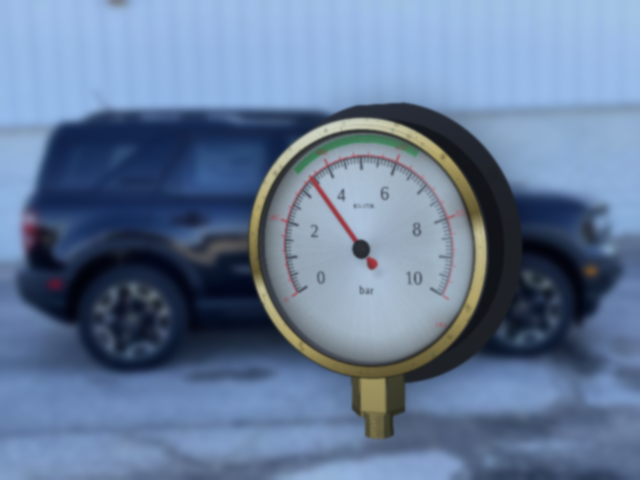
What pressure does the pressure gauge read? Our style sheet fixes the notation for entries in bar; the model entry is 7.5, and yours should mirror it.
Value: 3.5
